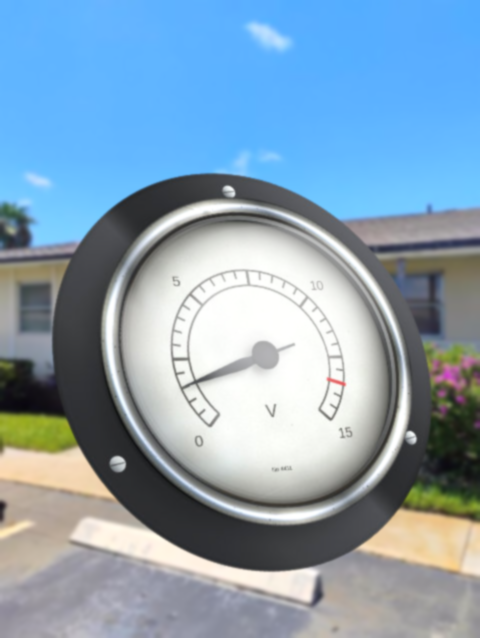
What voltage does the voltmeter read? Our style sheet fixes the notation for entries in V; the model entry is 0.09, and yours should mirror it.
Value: 1.5
